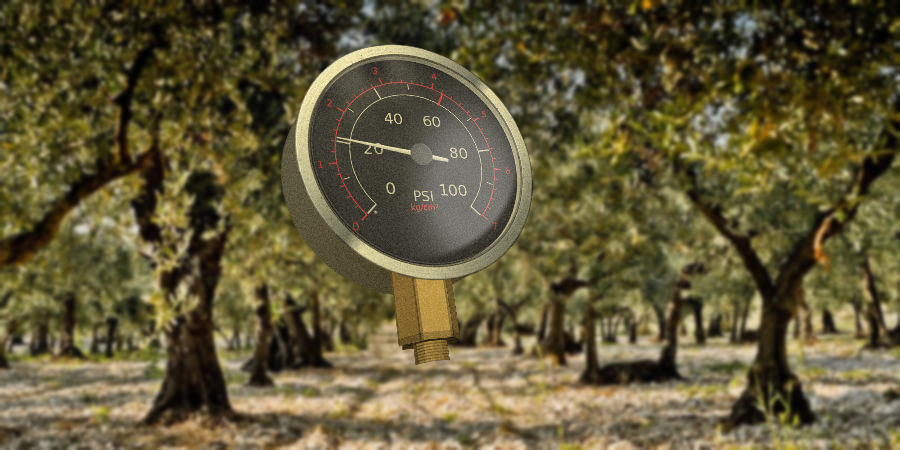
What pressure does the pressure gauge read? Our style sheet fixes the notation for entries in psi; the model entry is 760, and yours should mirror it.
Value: 20
